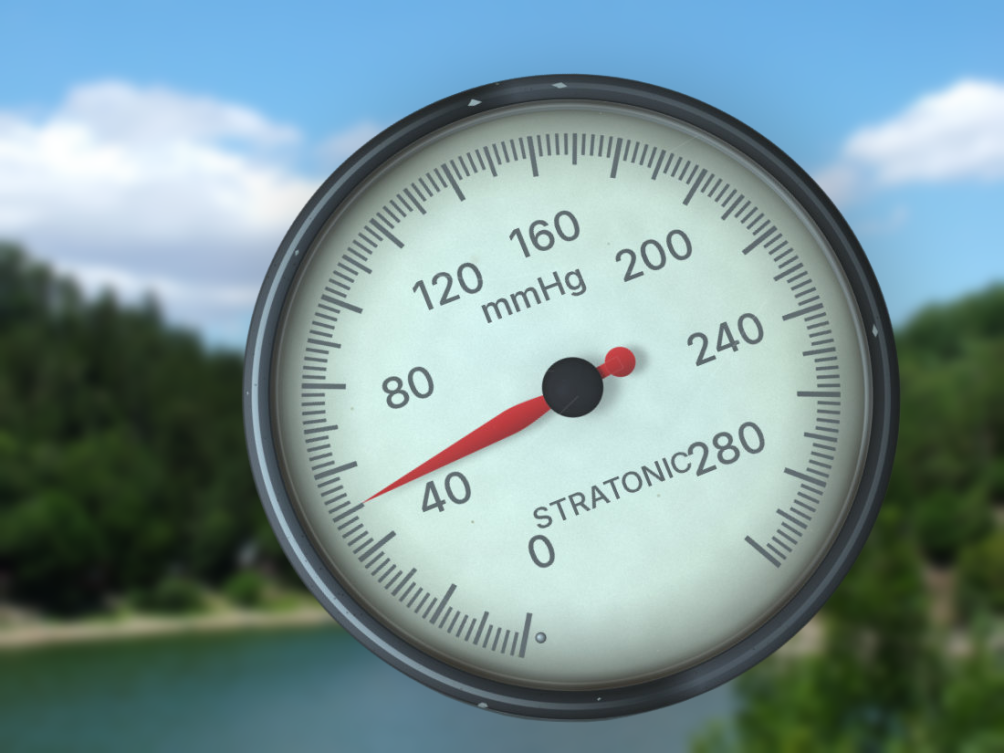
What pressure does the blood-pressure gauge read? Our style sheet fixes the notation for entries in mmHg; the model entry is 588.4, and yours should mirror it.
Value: 50
